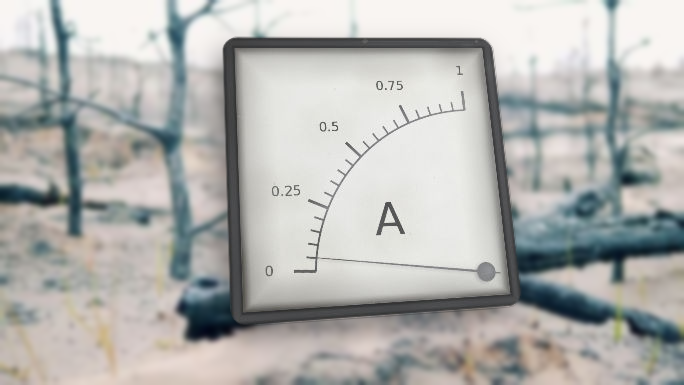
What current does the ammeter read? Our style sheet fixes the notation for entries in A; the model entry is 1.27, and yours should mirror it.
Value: 0.05
